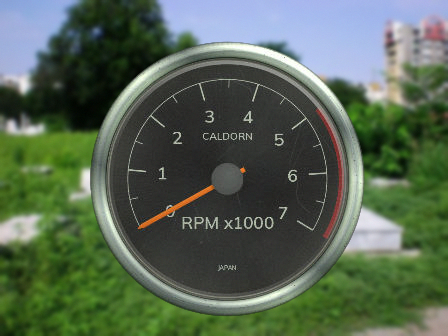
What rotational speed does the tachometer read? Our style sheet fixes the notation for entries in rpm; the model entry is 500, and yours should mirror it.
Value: 0
